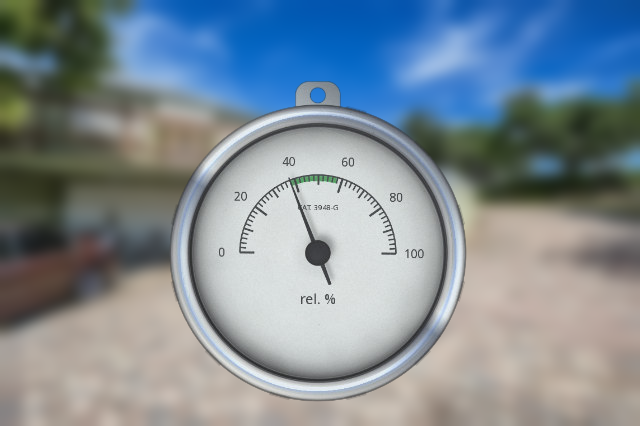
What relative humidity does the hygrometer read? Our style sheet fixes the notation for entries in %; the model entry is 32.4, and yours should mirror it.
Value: 38
